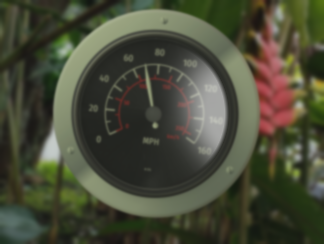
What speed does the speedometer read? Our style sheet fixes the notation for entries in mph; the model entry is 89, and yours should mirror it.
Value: 70
